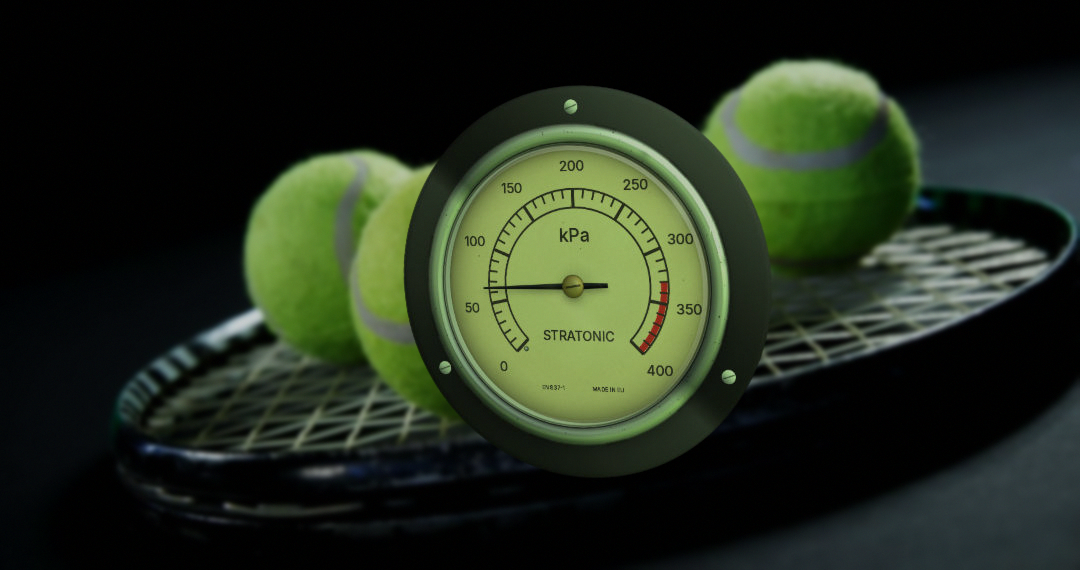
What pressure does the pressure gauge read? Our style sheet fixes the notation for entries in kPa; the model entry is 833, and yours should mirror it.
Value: 65
